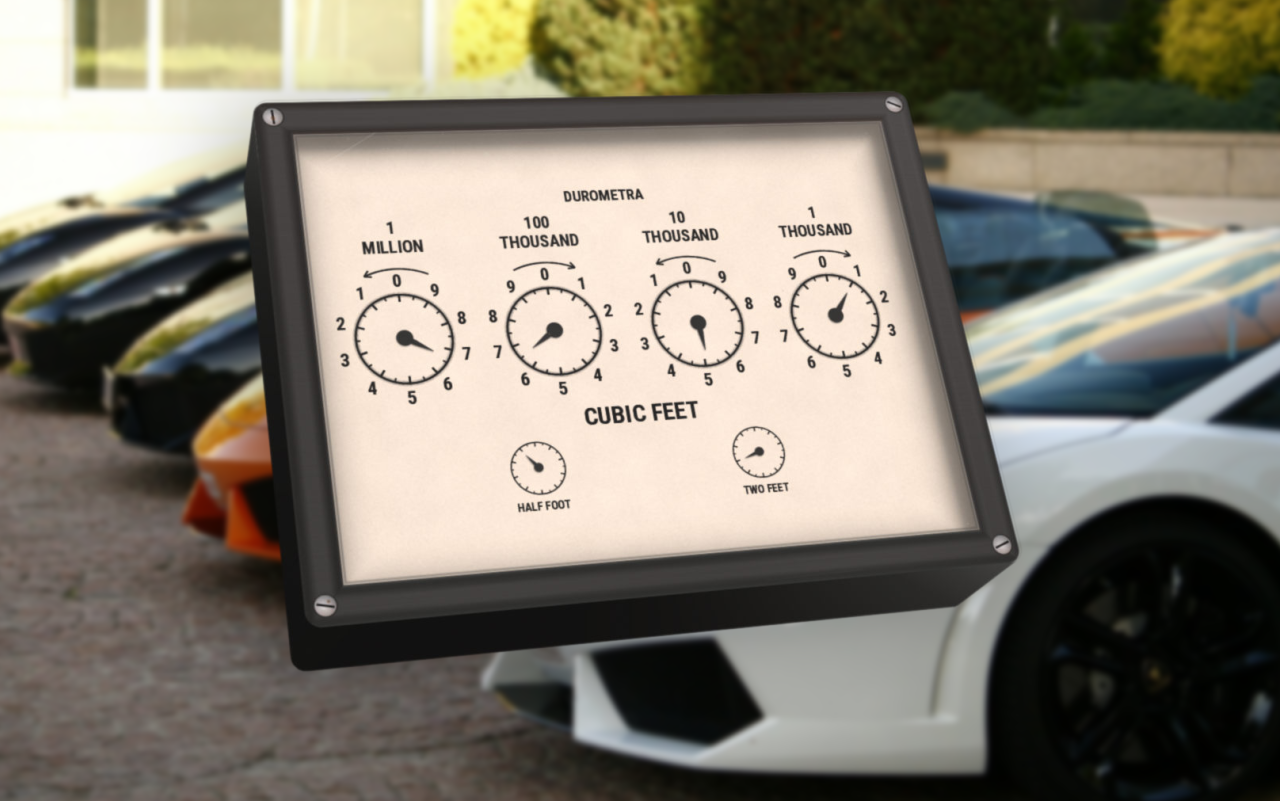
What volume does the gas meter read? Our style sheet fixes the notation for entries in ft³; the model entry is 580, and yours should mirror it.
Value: 665100
